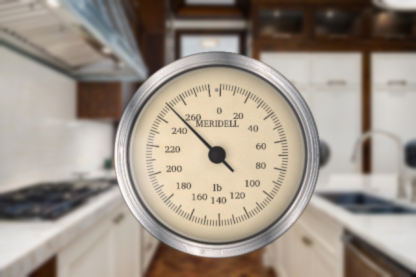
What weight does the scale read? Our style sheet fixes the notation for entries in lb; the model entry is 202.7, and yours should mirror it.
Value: 250
